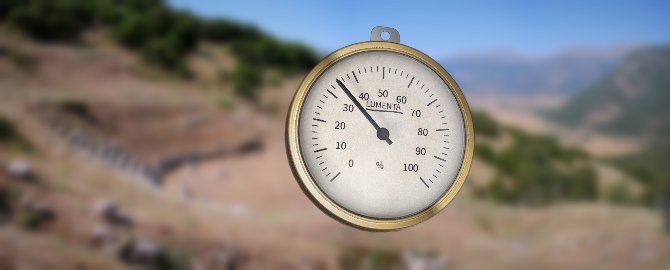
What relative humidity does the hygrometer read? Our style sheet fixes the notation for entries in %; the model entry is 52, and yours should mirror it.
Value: 34
